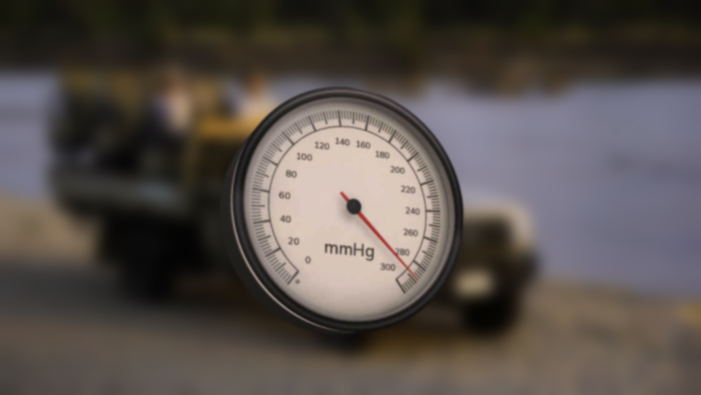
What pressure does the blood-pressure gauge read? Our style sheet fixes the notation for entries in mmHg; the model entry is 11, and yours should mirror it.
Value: 290
